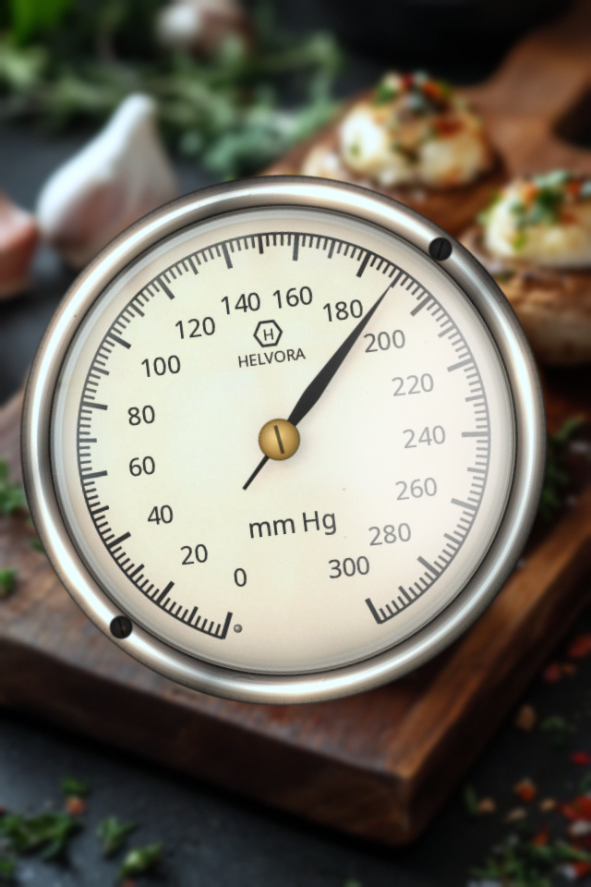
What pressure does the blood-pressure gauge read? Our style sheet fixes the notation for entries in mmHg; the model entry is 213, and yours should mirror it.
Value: 190
